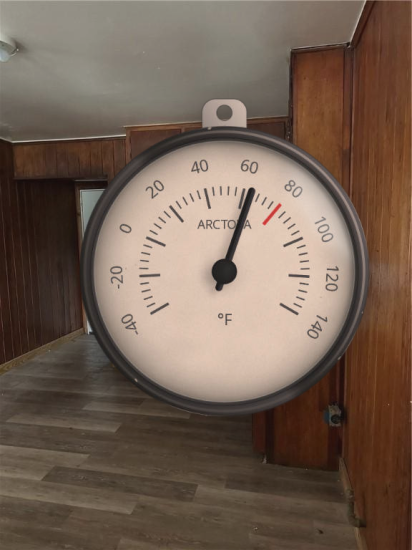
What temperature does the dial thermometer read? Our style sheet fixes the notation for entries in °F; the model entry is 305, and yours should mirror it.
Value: 64
